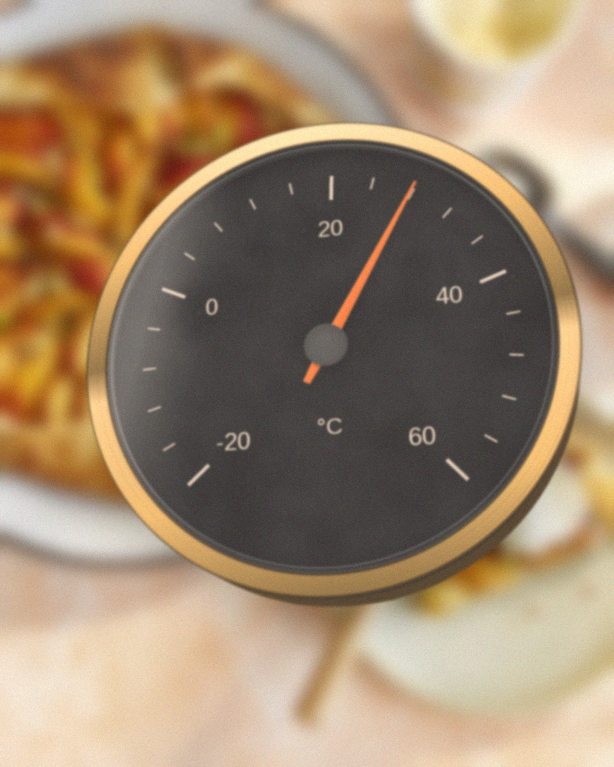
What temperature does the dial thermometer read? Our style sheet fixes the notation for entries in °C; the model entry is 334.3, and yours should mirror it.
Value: 28
